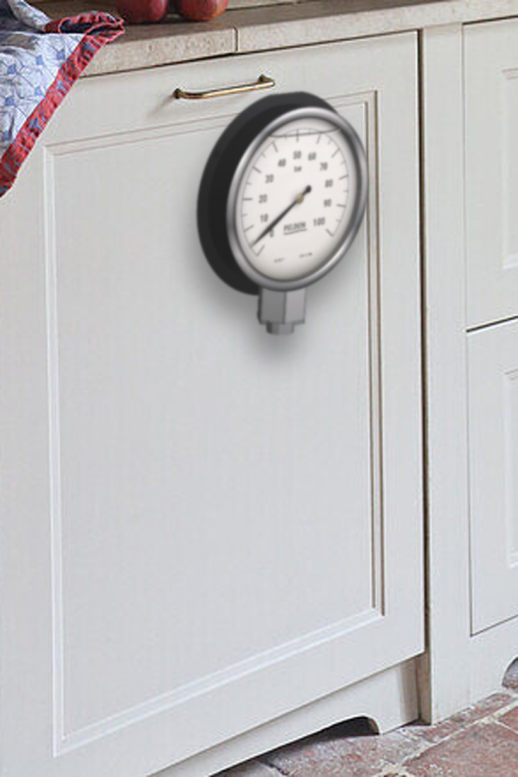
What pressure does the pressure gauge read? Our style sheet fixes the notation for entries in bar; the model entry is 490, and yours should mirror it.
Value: 5
